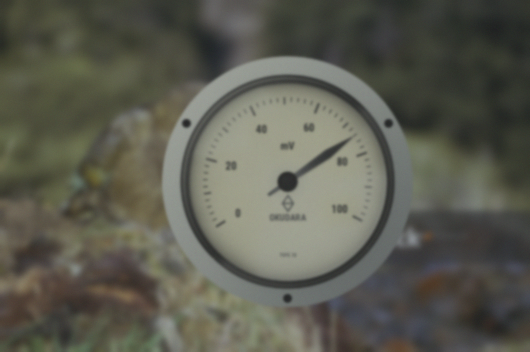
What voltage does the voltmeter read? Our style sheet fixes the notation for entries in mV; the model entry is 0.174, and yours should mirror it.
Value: 74
